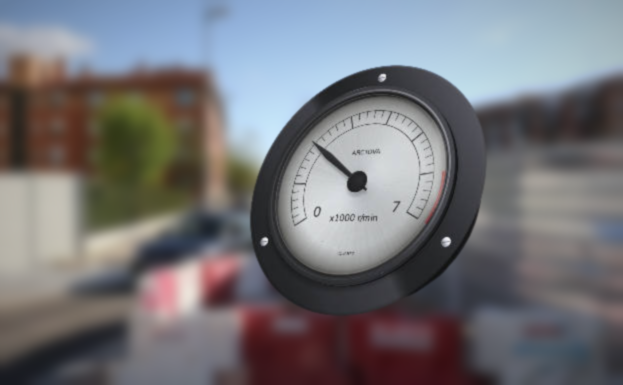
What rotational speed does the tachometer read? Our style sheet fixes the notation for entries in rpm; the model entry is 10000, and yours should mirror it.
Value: 2000
